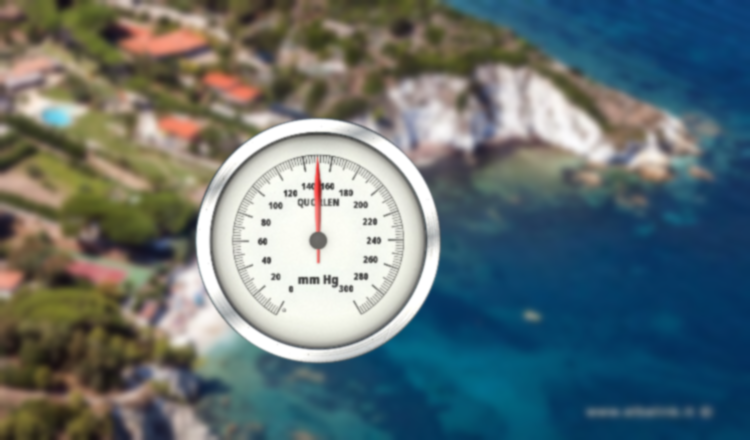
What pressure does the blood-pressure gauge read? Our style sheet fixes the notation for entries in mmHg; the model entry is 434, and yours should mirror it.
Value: 150
